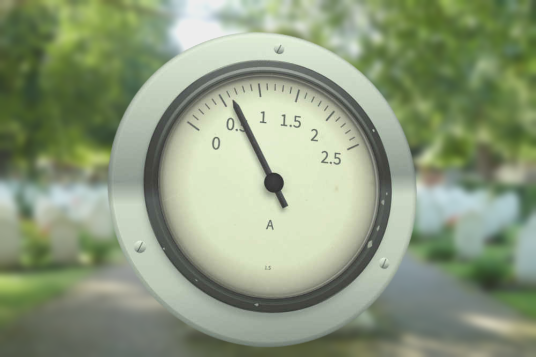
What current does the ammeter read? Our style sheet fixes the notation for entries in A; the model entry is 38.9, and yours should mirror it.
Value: 0.6
